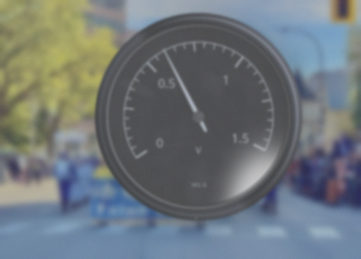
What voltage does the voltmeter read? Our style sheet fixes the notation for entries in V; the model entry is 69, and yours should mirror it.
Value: 0.6
